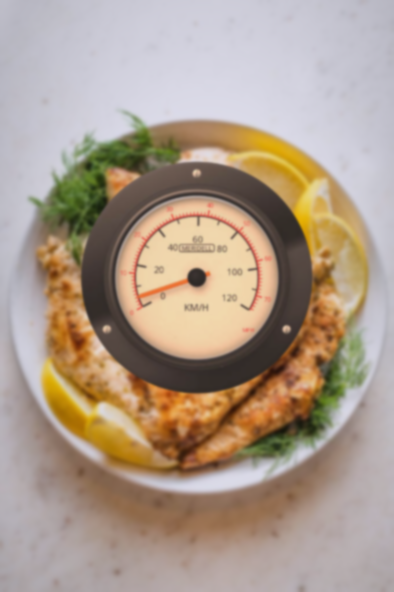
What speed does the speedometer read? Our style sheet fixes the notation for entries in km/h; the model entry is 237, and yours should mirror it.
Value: 5
